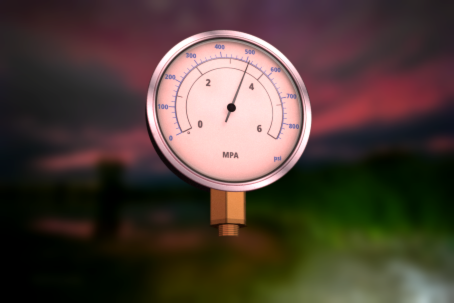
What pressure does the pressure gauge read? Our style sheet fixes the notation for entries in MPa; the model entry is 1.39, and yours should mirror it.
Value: 3.5
